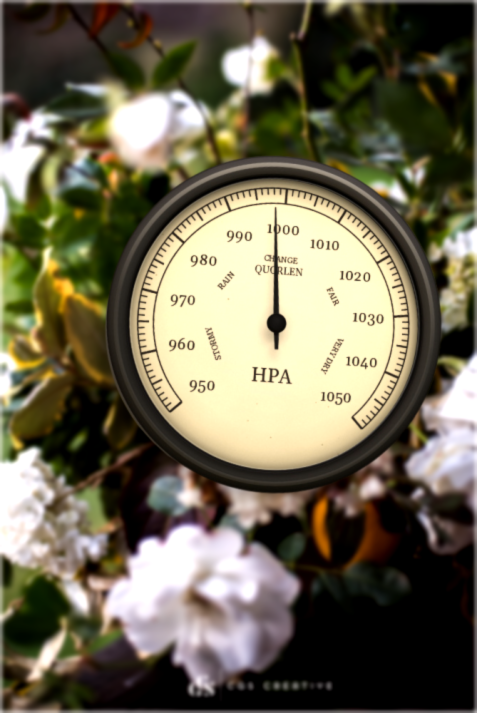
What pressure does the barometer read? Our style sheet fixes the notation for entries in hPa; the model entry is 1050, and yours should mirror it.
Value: 998
